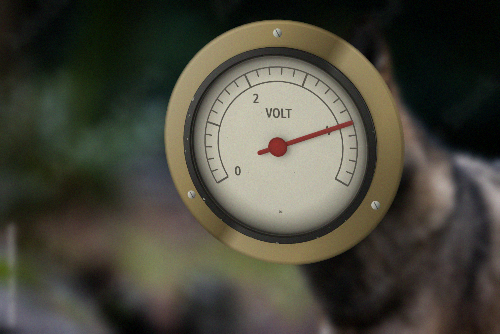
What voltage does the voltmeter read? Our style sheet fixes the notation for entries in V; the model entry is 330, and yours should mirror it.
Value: 4
